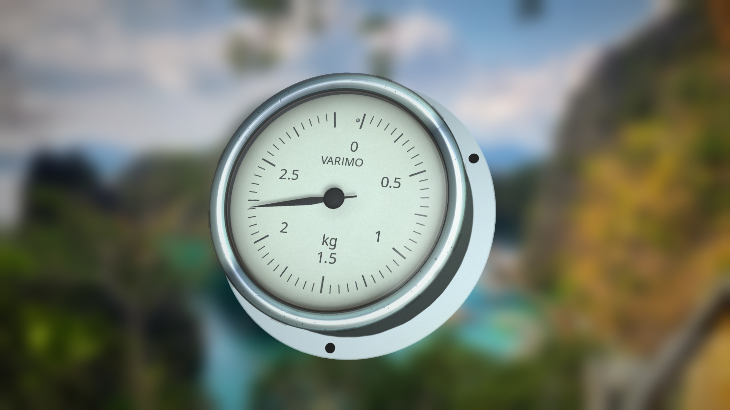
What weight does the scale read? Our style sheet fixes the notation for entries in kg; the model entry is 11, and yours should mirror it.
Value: 2.2
